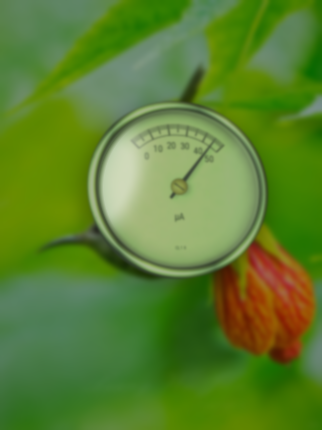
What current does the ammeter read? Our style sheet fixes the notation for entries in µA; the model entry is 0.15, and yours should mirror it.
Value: 45
